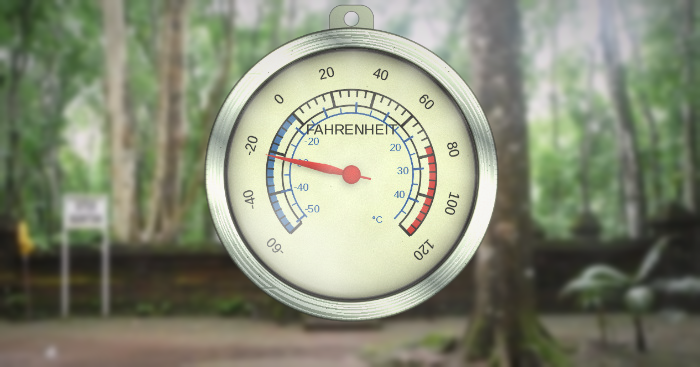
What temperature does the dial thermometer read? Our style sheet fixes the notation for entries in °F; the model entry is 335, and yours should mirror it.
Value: -22
